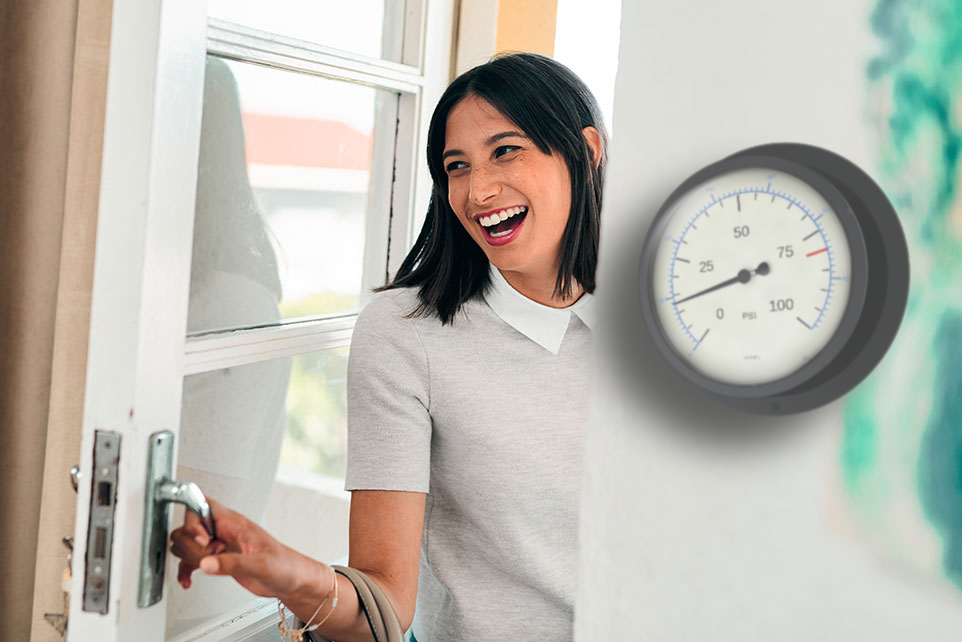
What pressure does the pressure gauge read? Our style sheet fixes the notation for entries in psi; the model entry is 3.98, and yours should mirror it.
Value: 12.5
